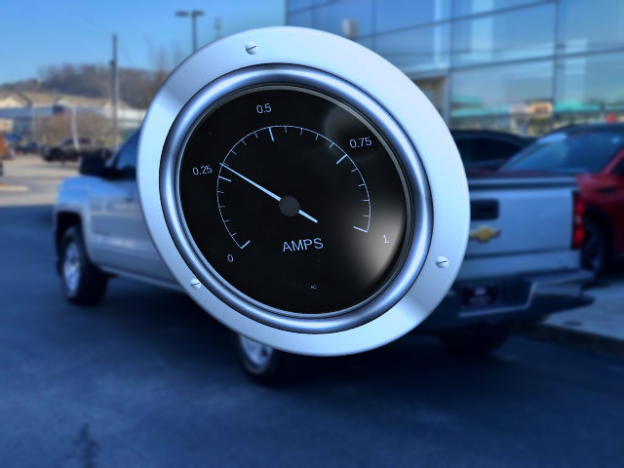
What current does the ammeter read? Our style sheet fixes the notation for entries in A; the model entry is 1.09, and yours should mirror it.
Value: 0.3
